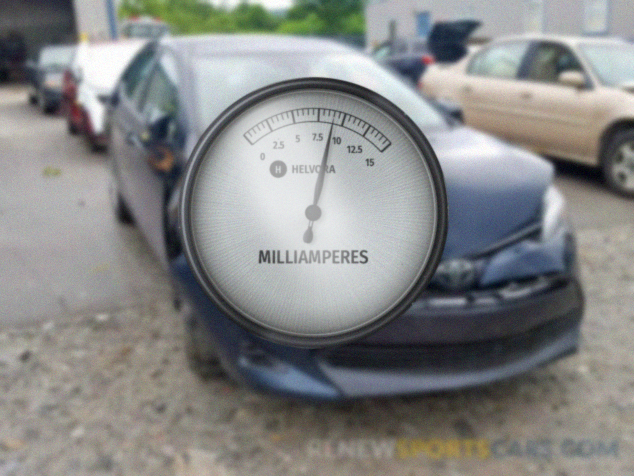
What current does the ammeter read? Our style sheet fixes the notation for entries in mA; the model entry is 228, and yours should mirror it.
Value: 9
